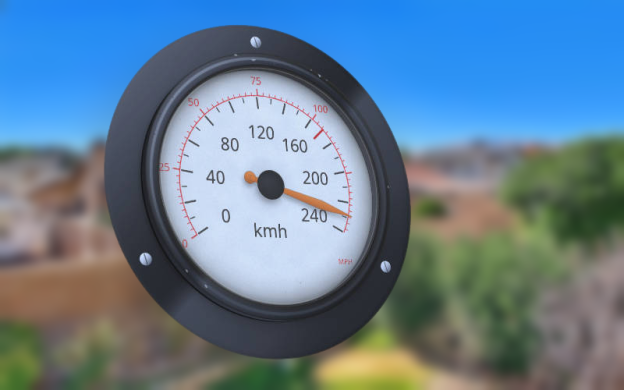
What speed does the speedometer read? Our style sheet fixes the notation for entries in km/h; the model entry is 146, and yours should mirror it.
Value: 230
